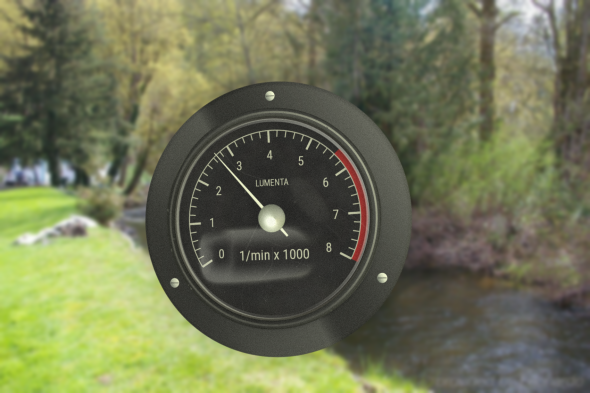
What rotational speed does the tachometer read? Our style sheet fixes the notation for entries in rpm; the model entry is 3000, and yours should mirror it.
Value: 2700
